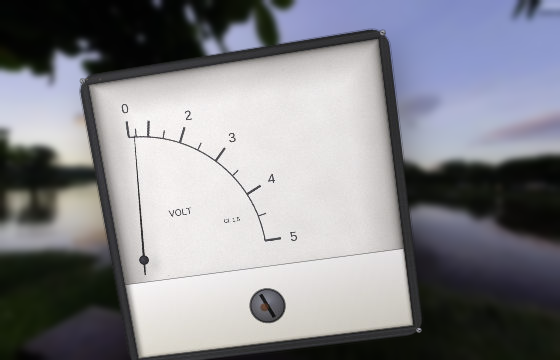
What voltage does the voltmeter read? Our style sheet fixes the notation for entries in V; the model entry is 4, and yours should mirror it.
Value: 0.5
